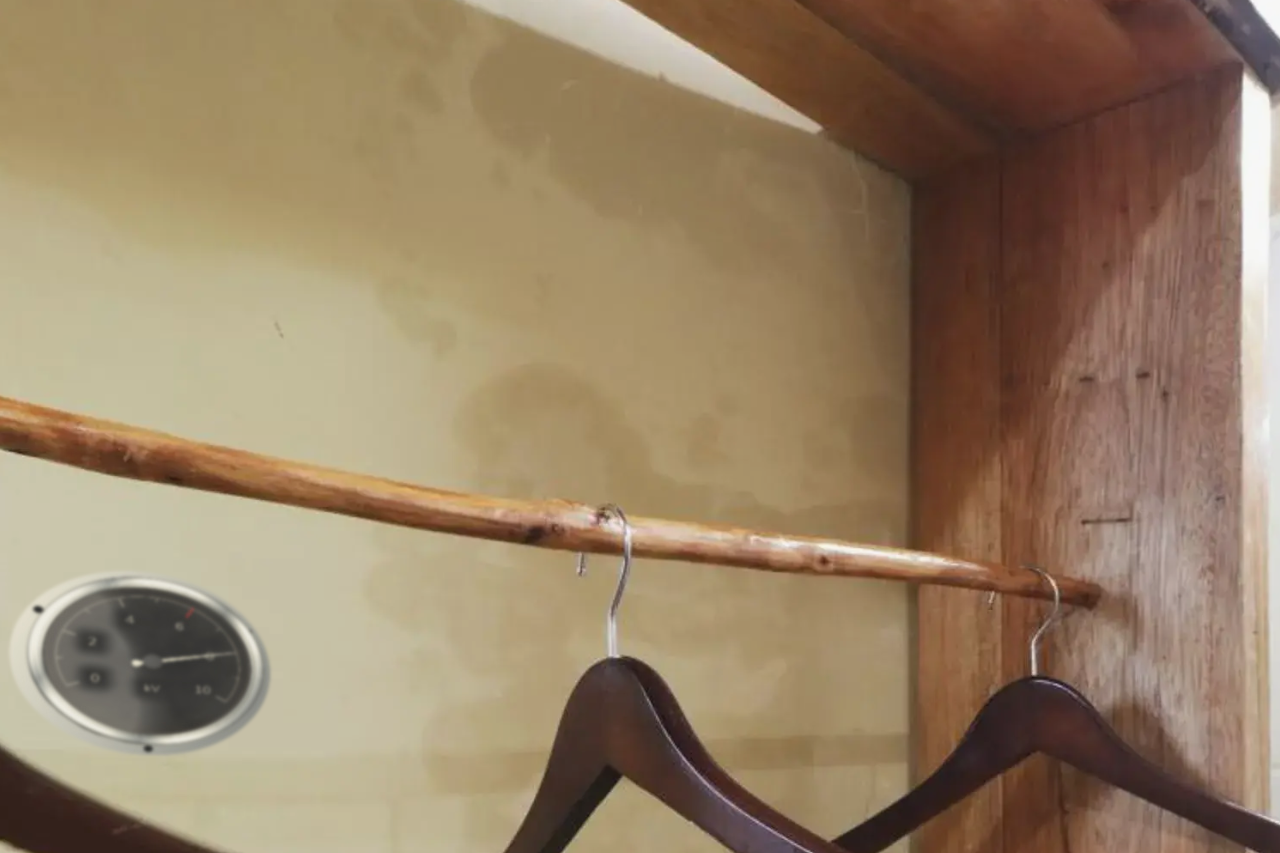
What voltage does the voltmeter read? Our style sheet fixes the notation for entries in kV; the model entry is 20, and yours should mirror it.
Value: 8
